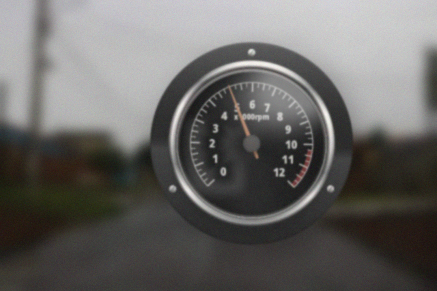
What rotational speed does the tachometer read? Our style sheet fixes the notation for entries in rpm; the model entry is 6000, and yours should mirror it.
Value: 5000
